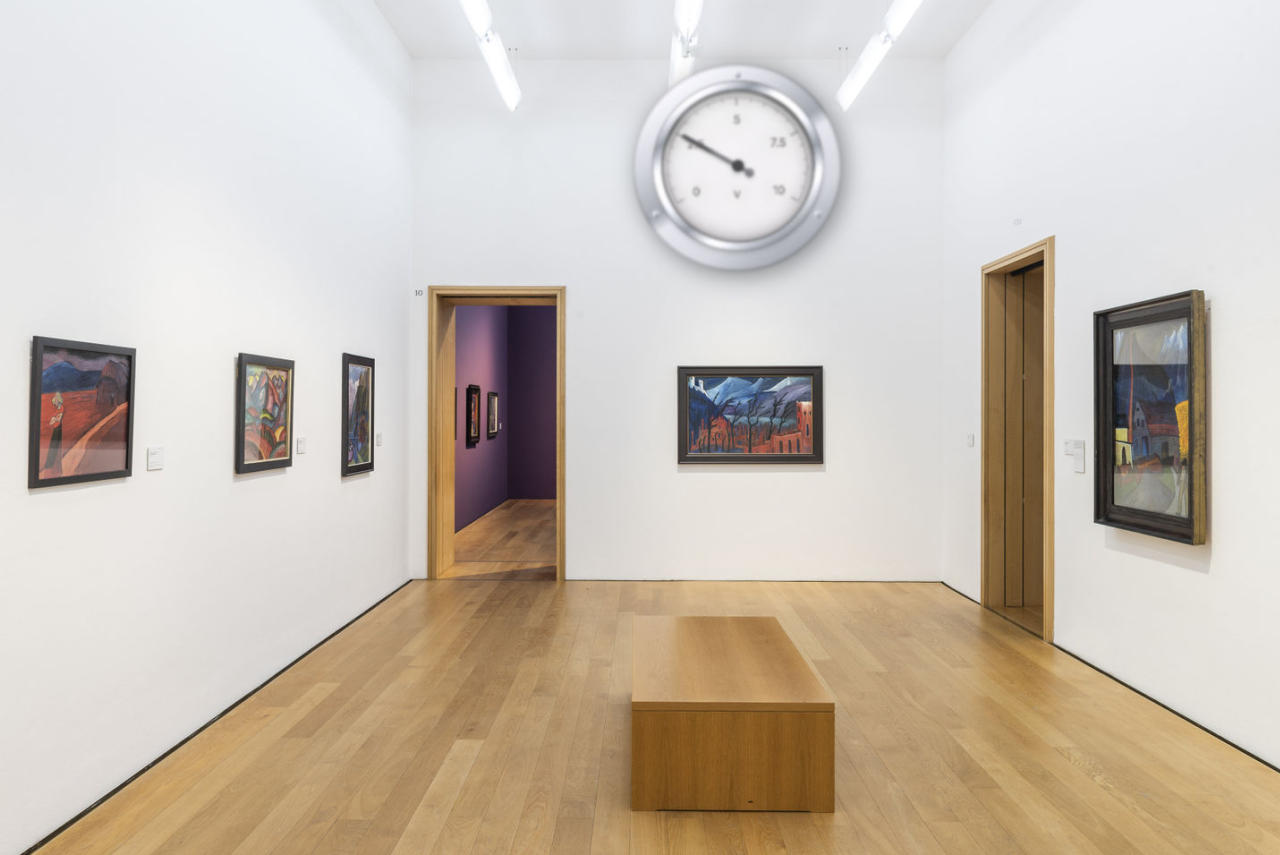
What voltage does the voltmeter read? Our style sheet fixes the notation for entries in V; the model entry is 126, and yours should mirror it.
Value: 2.5
